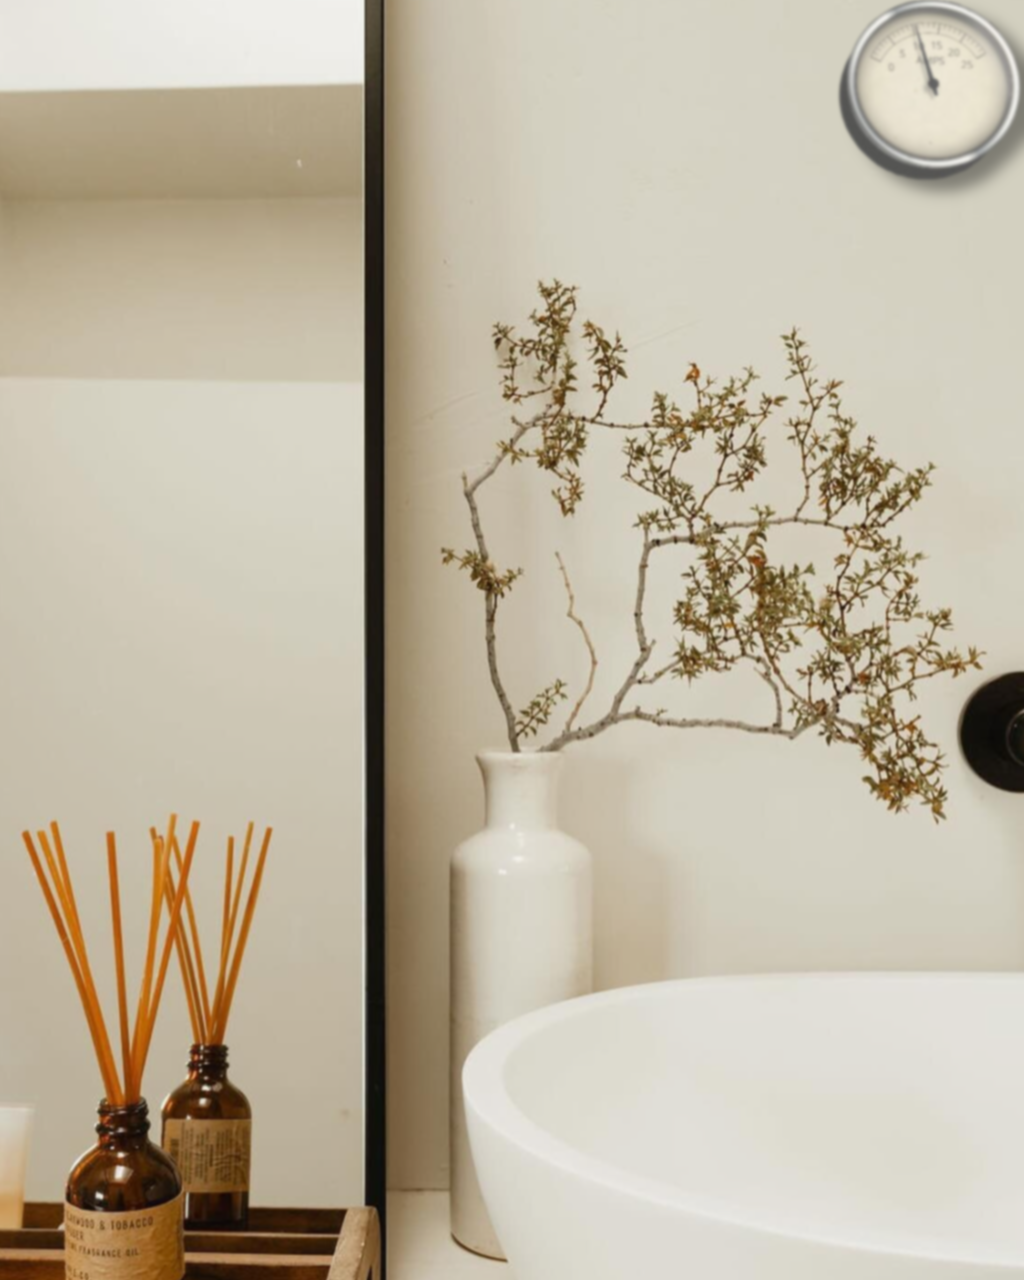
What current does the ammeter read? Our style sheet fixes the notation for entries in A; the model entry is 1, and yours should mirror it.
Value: 10
